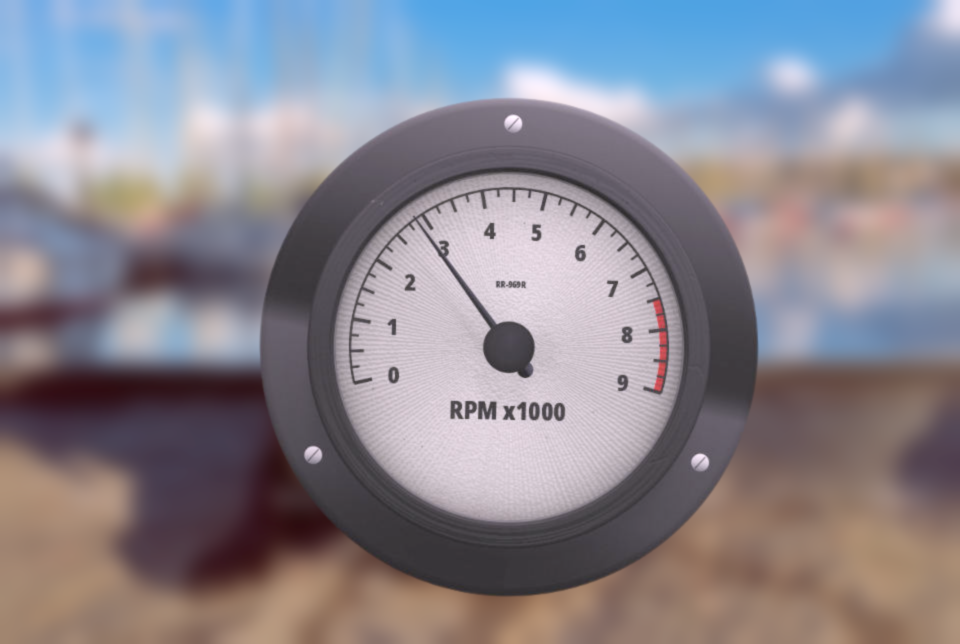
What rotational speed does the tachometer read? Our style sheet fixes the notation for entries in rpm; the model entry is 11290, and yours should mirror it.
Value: 2875
